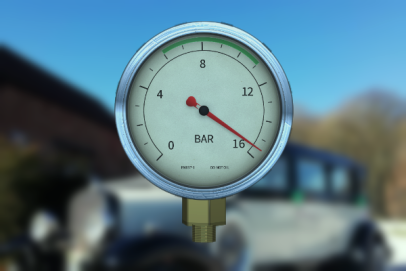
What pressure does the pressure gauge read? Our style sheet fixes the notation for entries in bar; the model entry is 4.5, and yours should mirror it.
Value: 15.5
